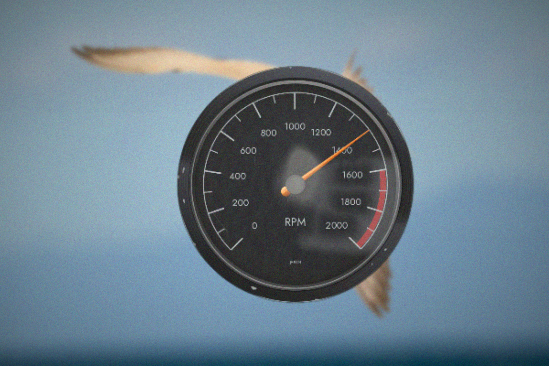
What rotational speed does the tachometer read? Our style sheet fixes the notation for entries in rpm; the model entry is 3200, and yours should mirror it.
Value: 1400
